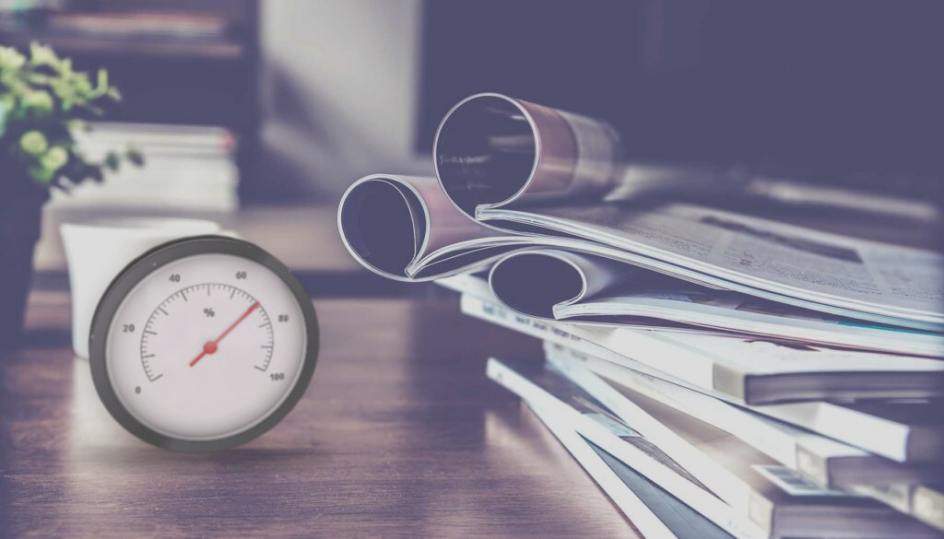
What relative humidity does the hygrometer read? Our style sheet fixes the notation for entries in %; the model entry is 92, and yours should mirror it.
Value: 70
